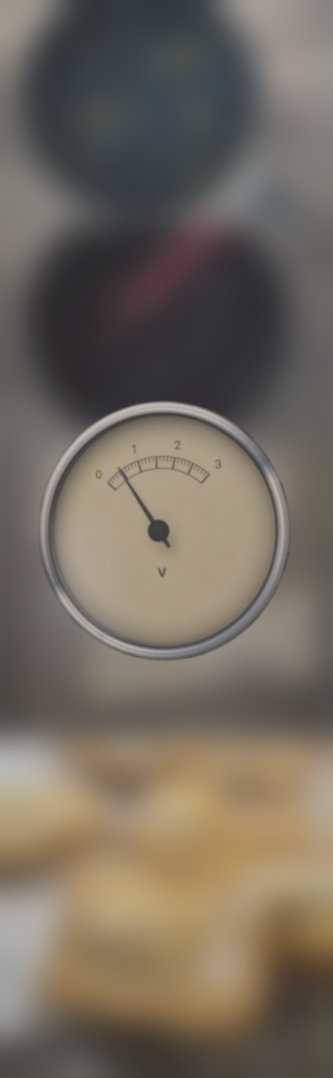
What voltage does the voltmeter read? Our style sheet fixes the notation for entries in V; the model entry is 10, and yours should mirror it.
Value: 0.5
